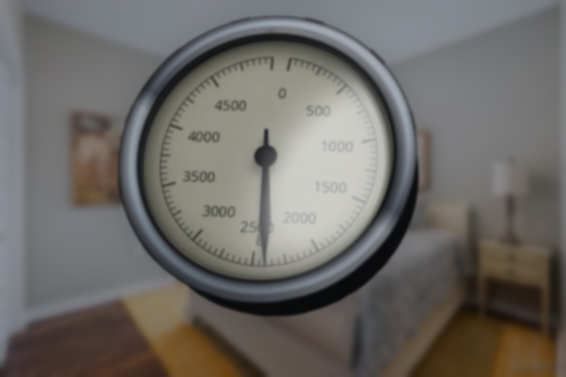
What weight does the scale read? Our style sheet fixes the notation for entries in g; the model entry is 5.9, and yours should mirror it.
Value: 2400
